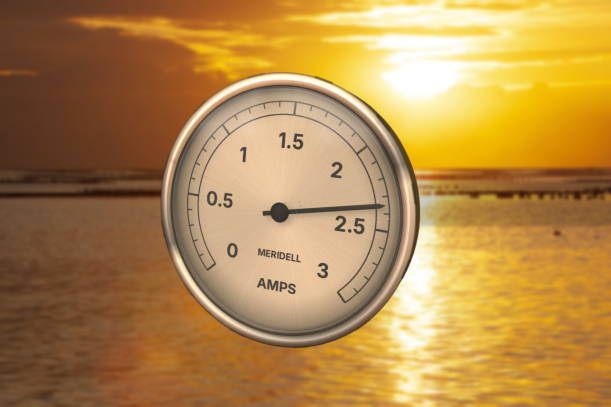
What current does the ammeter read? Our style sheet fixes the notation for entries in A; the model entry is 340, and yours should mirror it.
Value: 2.35
